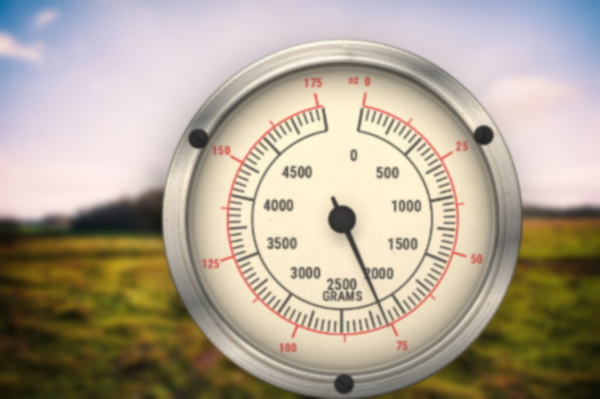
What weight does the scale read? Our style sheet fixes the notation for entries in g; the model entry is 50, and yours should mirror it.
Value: 2150
